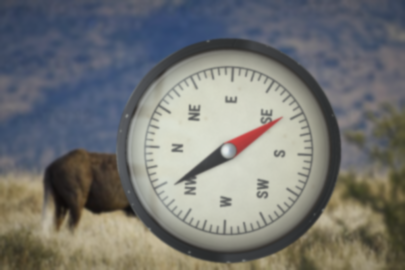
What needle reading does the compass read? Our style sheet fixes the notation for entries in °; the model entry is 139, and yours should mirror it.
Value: 145
